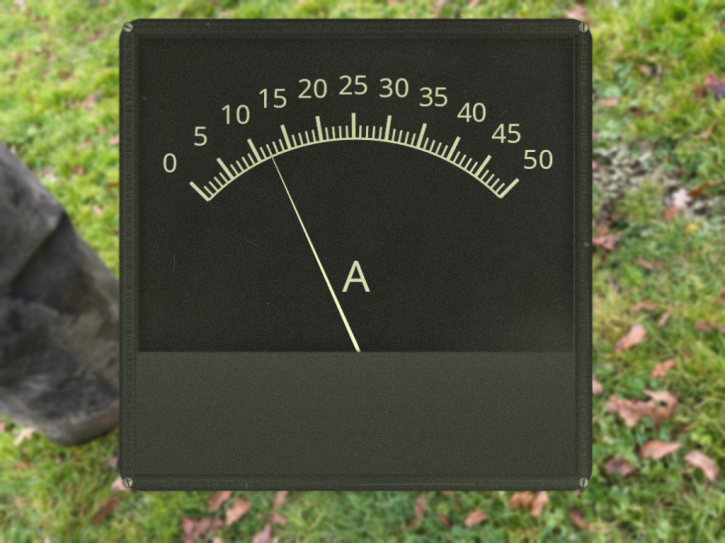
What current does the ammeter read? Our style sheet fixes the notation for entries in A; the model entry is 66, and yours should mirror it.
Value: 12
